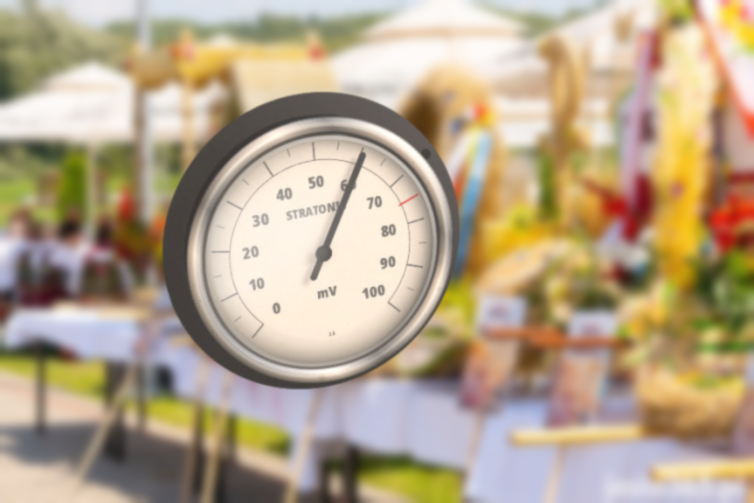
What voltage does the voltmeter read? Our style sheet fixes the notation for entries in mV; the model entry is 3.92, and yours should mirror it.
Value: 60
